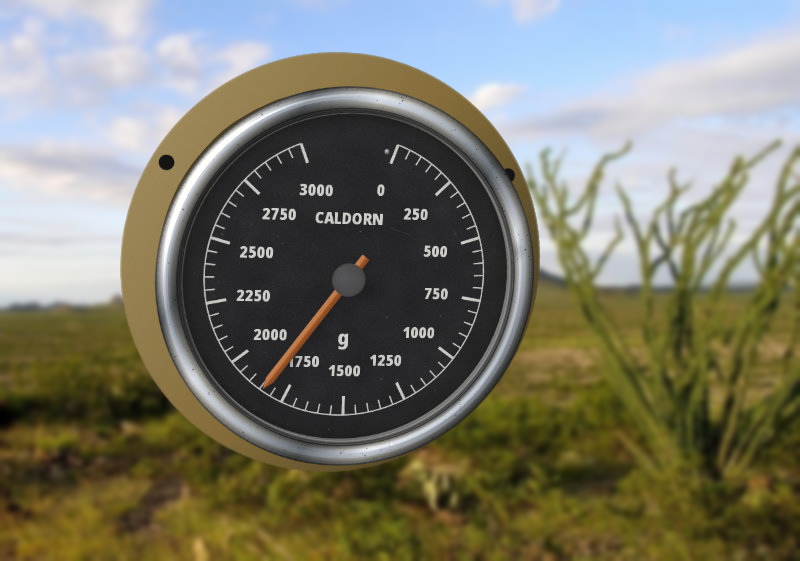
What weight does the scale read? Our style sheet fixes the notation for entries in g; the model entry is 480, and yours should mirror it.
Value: 1850
